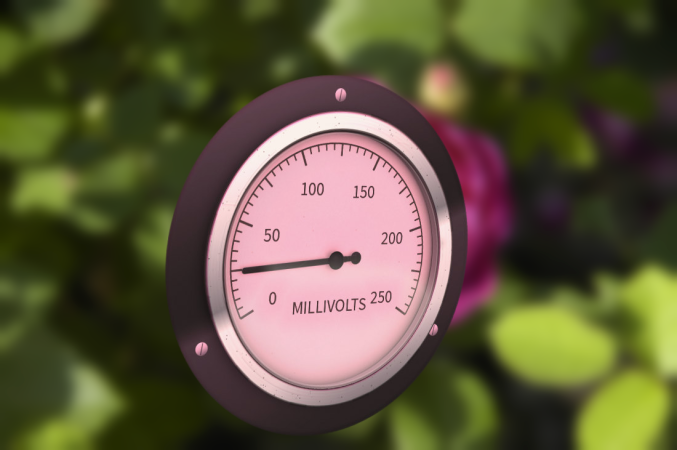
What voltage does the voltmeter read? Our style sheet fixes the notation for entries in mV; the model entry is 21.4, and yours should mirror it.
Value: 25
